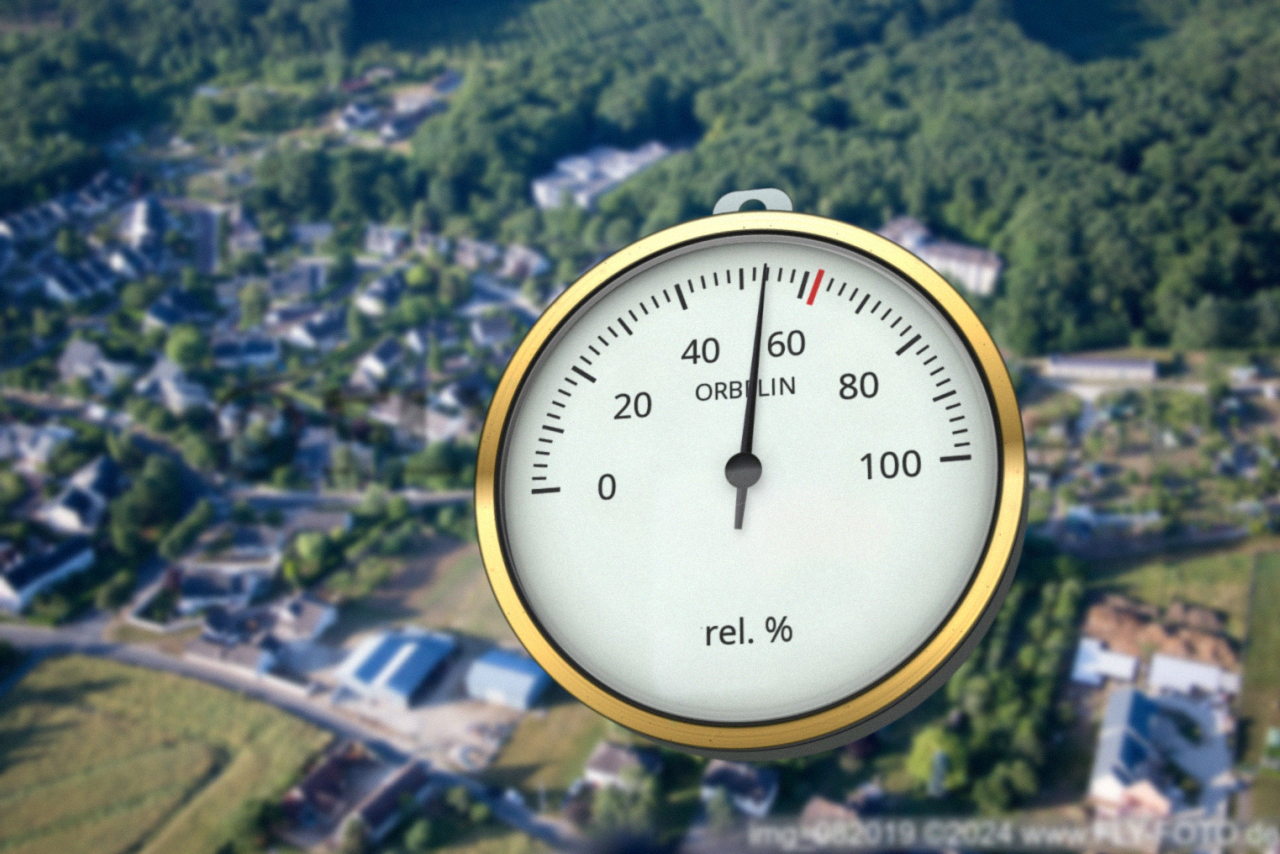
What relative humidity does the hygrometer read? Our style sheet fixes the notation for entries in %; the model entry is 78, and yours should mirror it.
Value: 54
